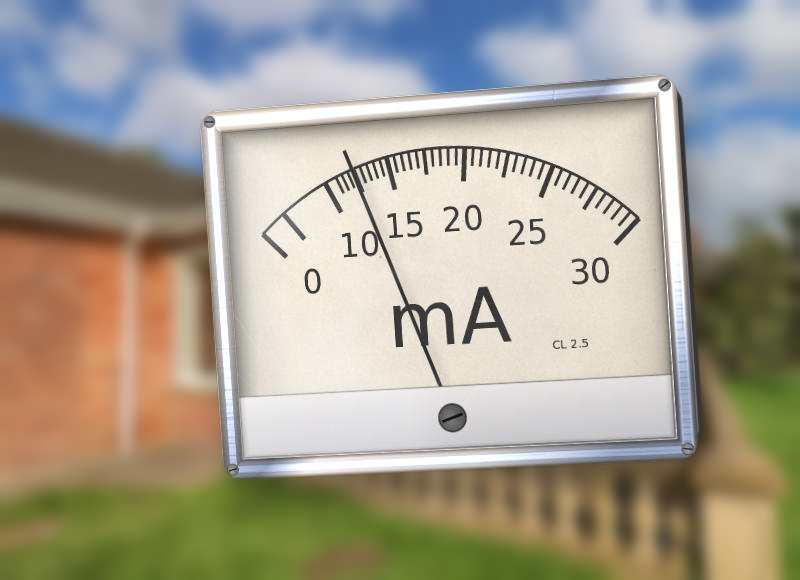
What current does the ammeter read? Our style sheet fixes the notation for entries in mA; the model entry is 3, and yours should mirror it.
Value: 12.5
